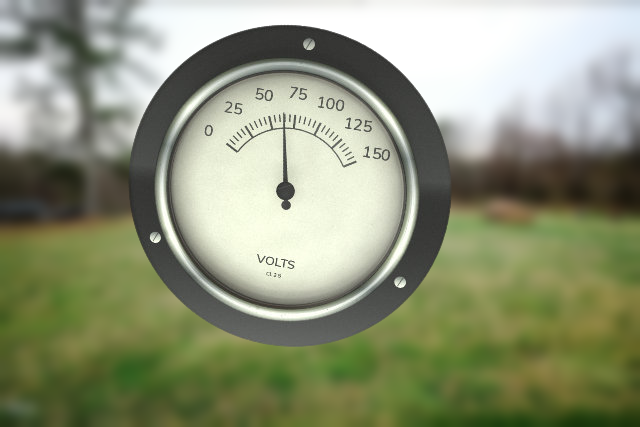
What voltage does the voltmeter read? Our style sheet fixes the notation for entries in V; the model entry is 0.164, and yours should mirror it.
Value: 65
